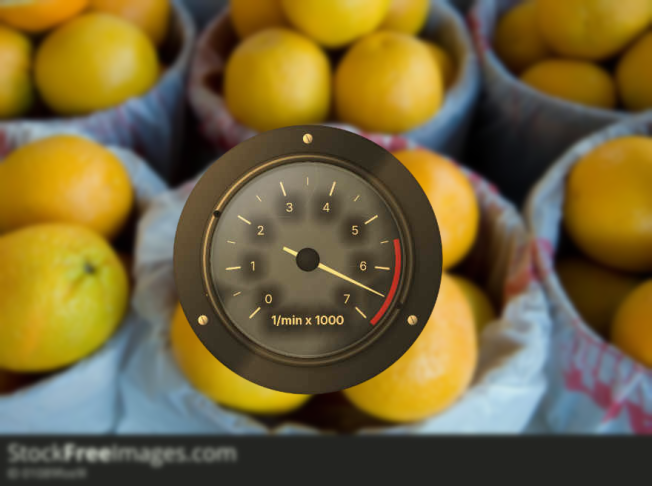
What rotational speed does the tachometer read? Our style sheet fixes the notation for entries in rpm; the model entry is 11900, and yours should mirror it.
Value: 6500
